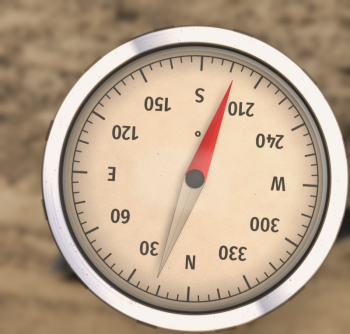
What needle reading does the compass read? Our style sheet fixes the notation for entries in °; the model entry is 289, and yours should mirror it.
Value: 197.5
